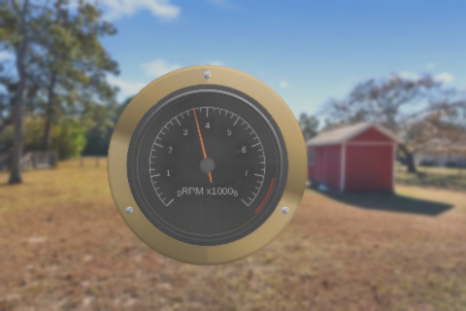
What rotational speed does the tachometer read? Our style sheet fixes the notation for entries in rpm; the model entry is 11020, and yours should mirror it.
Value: 3600
